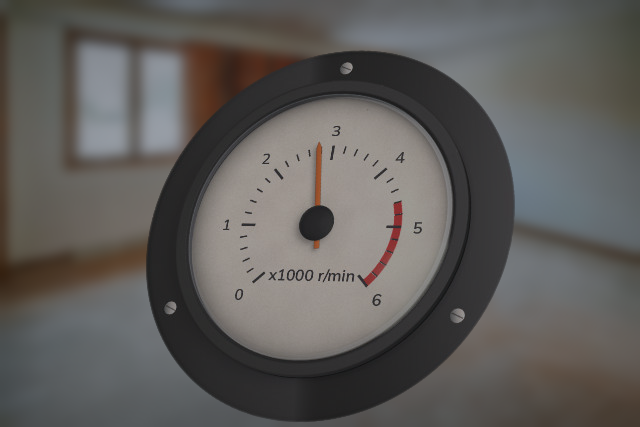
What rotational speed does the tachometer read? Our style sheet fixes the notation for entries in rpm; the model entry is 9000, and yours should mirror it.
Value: 2800
